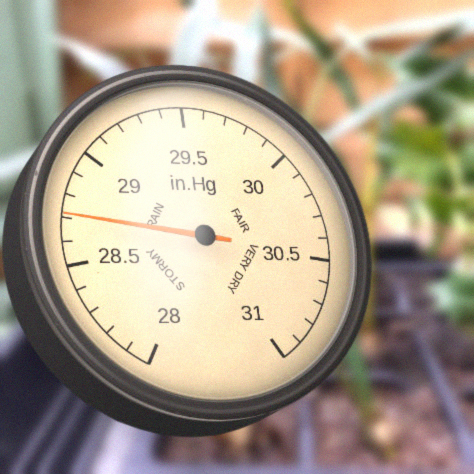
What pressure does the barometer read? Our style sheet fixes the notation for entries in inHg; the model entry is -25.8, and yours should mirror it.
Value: 28.7
